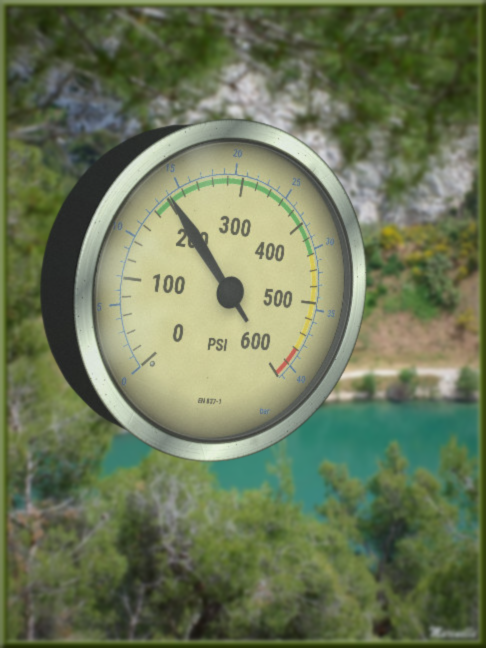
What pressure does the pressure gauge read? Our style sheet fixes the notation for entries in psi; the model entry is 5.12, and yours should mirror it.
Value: 200
